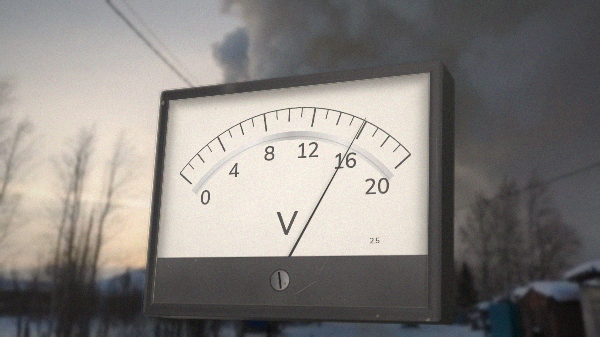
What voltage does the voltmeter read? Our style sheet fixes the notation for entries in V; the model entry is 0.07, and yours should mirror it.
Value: 16
